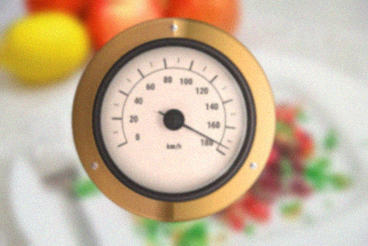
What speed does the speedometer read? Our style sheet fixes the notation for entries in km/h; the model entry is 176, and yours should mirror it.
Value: 175
